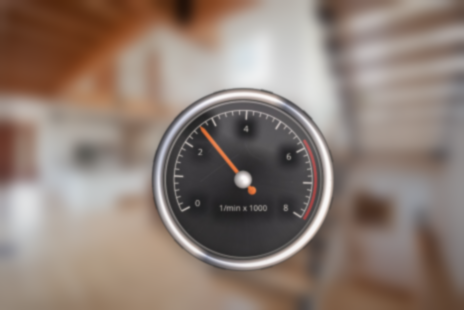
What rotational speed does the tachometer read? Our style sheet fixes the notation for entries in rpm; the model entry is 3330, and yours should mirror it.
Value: 2600
